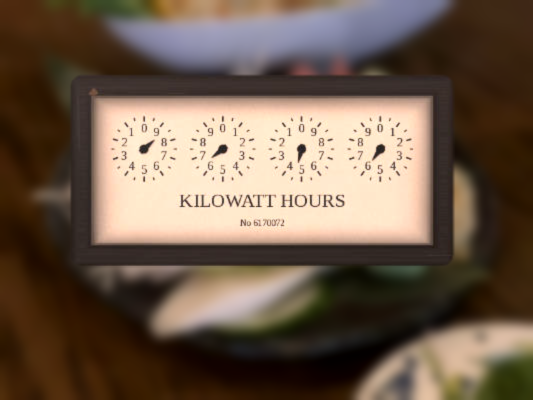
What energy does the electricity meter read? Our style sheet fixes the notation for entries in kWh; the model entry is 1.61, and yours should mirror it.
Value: 8646
